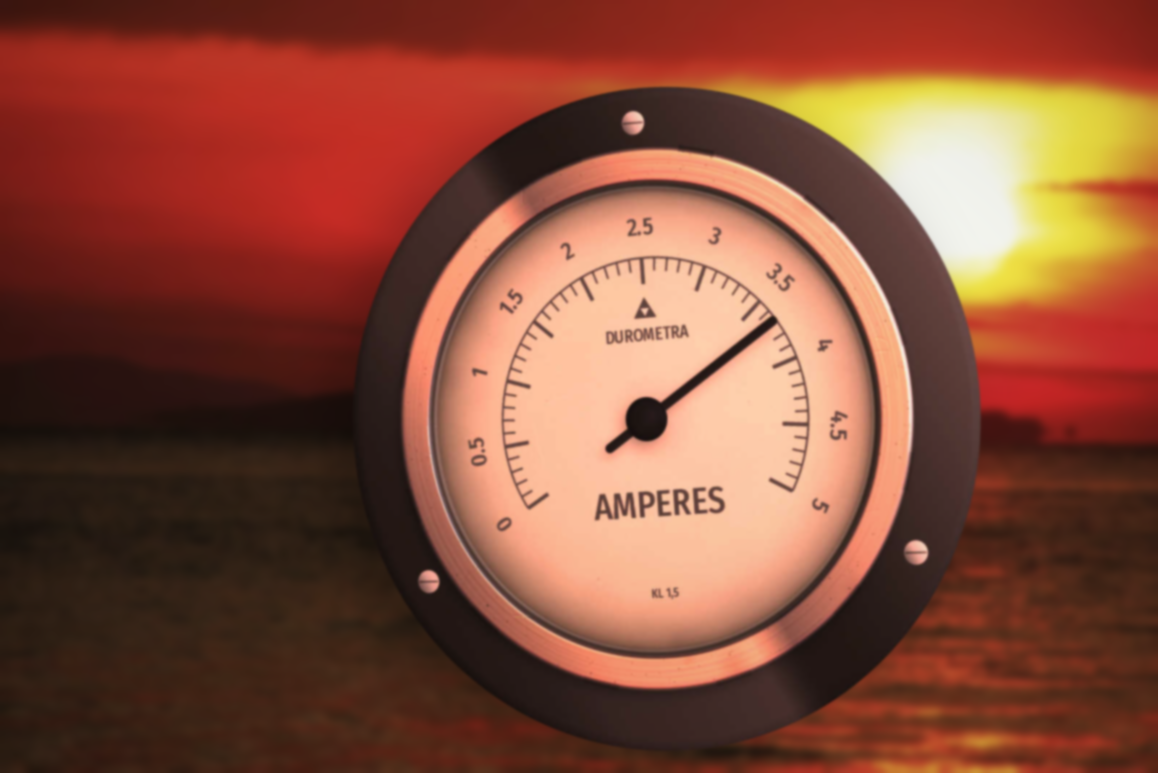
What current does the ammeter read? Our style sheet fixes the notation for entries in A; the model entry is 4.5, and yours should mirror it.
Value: 3.7
